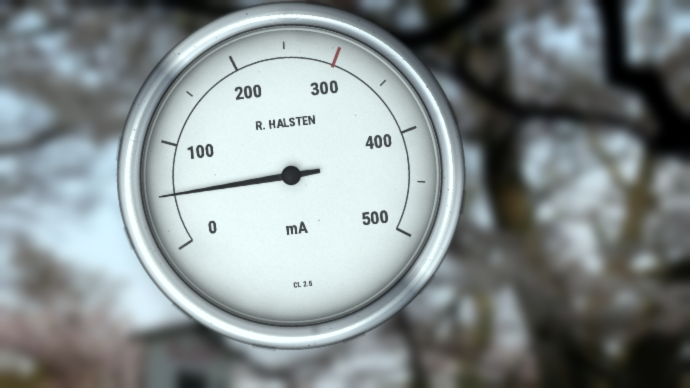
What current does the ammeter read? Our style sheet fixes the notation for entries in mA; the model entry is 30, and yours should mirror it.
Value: 50
